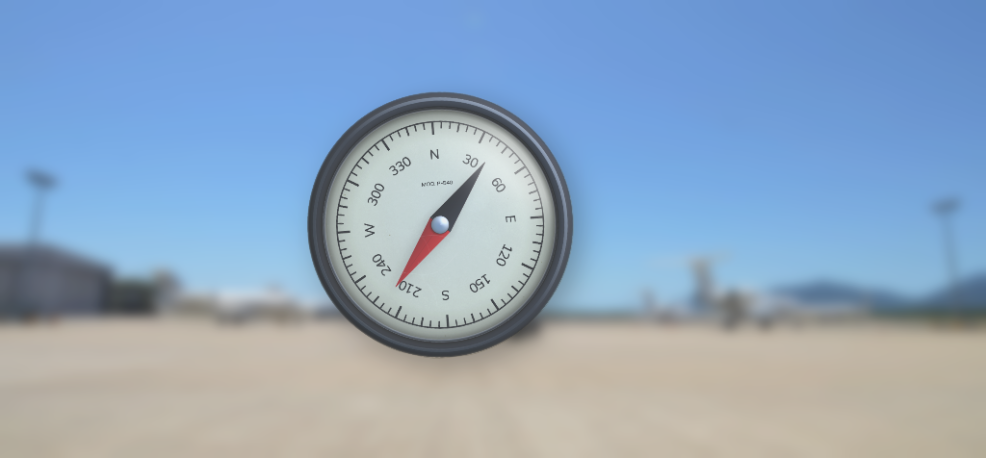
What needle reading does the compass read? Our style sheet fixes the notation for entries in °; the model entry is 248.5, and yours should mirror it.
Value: 220
